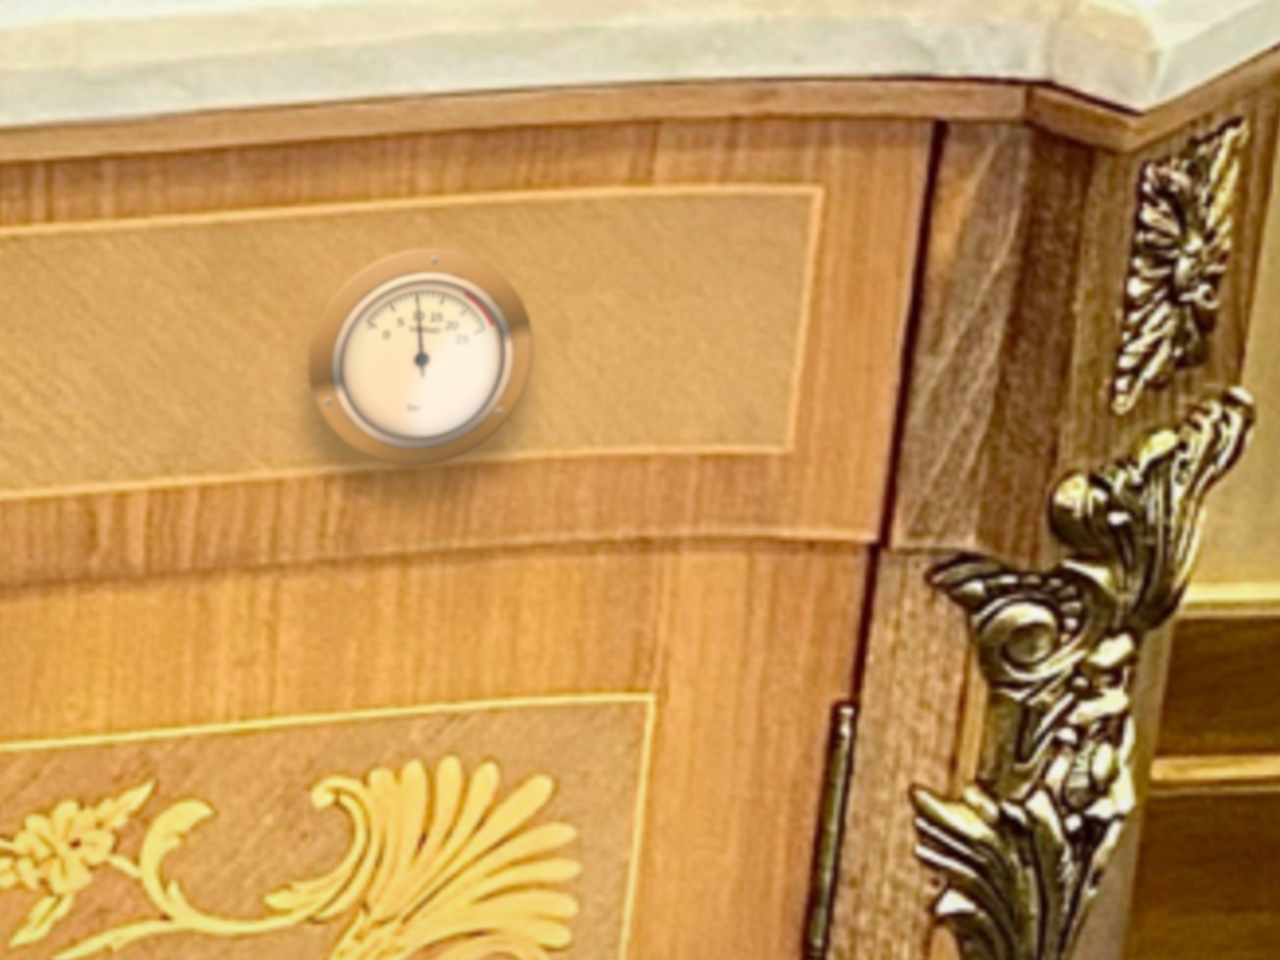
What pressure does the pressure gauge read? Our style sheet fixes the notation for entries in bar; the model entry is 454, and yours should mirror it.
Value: 10
